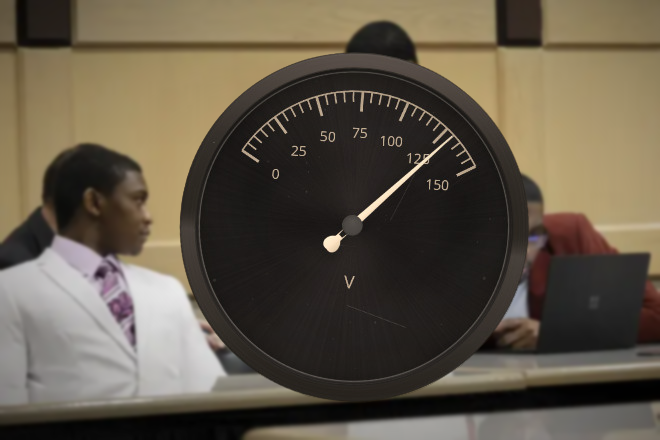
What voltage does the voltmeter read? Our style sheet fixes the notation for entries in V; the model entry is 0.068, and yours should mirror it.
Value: 130
